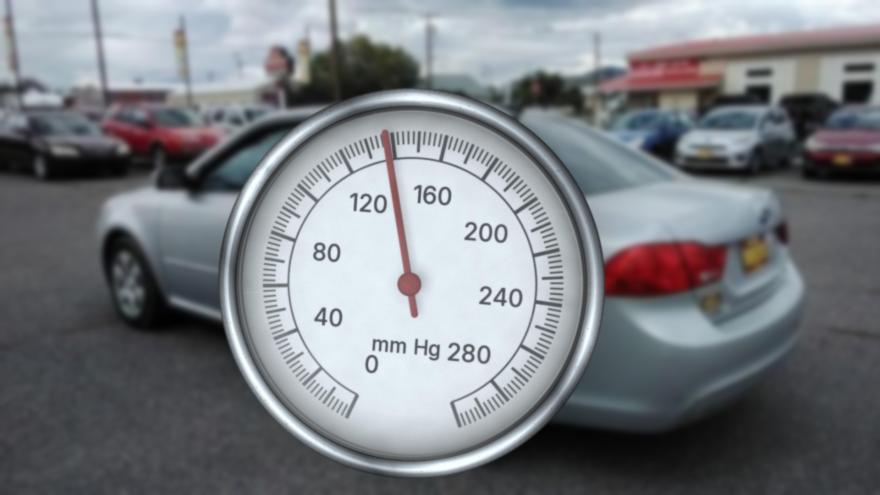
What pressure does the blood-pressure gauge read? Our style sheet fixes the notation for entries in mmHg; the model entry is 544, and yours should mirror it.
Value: 138
